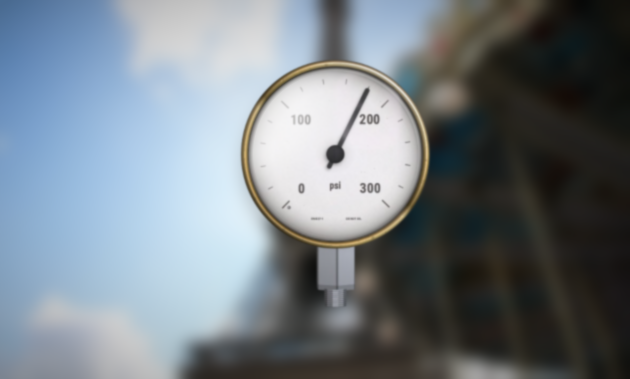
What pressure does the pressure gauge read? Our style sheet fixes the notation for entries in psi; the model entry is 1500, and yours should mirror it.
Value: 180
